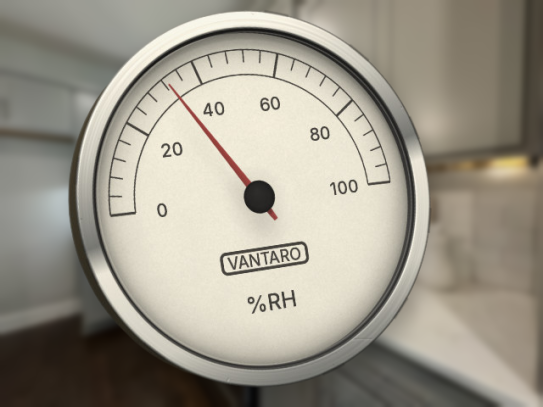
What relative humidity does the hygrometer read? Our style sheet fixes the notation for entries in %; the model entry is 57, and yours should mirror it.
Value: 32
